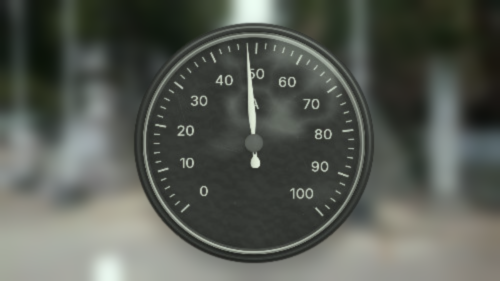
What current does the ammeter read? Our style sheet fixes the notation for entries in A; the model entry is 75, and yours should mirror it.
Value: 48
